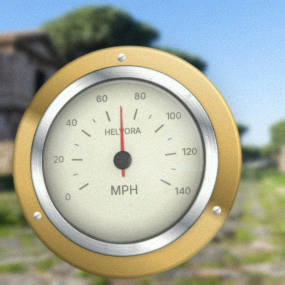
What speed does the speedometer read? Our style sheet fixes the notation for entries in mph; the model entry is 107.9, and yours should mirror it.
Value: 70
